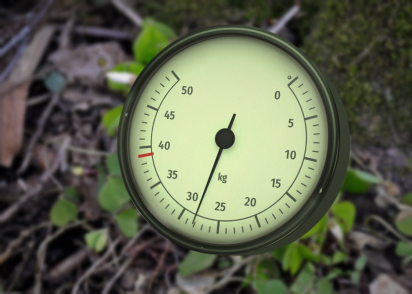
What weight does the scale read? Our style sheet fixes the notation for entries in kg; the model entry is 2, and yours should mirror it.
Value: 28
